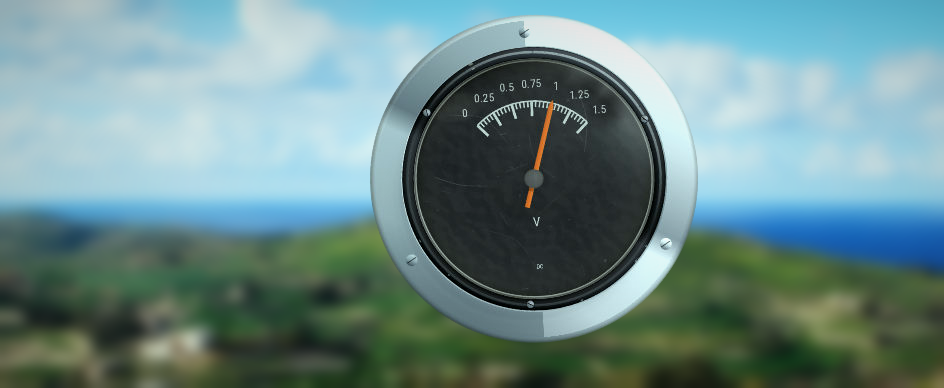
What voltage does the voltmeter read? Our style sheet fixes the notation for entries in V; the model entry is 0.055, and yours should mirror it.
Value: 1
